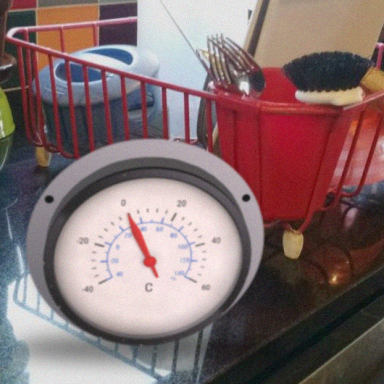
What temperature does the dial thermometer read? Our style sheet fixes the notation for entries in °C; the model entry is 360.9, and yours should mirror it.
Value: 0
